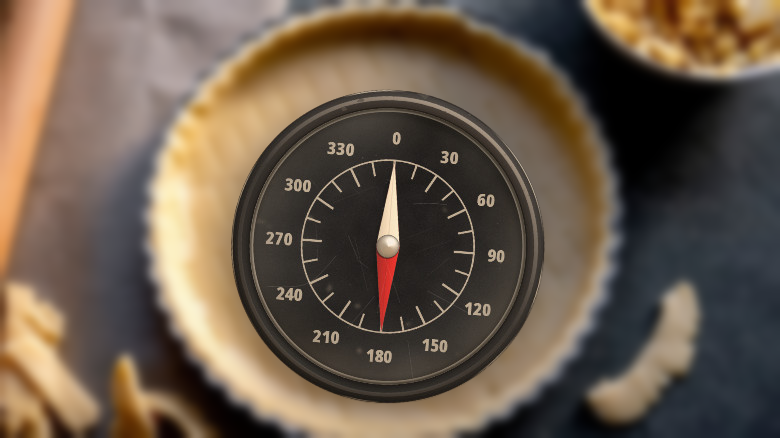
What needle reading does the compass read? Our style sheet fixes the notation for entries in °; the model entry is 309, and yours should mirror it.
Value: 180
